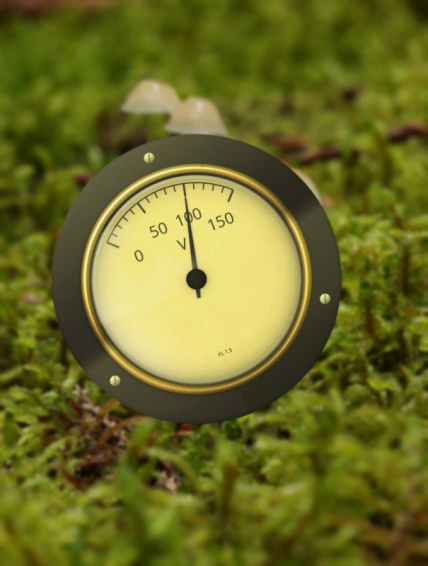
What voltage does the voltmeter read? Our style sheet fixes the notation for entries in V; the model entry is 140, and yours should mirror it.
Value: 100
